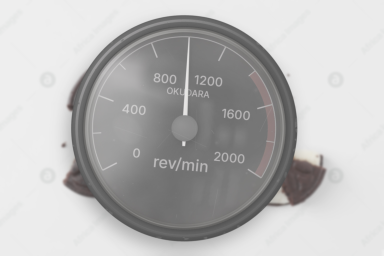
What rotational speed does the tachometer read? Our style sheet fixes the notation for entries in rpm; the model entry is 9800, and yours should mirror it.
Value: 1000
